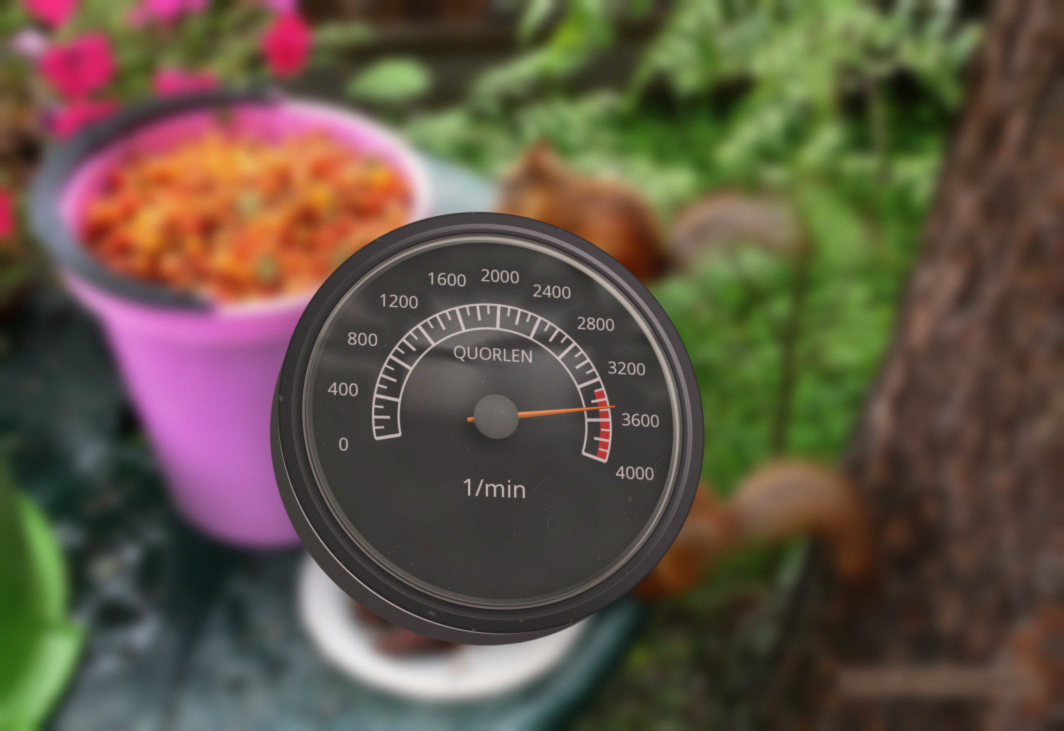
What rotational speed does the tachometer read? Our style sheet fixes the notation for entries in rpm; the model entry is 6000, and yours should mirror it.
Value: 3500
